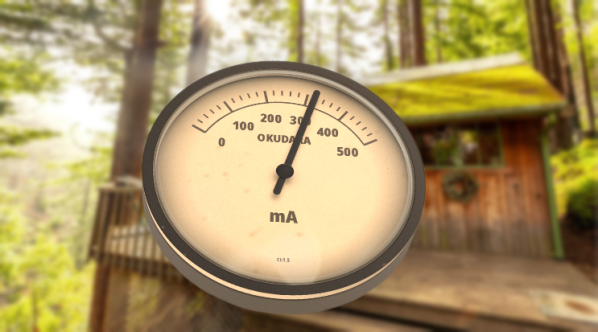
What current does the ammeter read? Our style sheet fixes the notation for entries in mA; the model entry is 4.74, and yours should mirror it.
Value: 320
